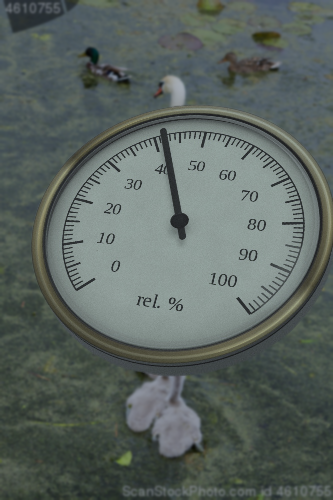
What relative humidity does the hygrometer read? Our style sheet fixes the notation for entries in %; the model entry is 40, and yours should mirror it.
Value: 42
